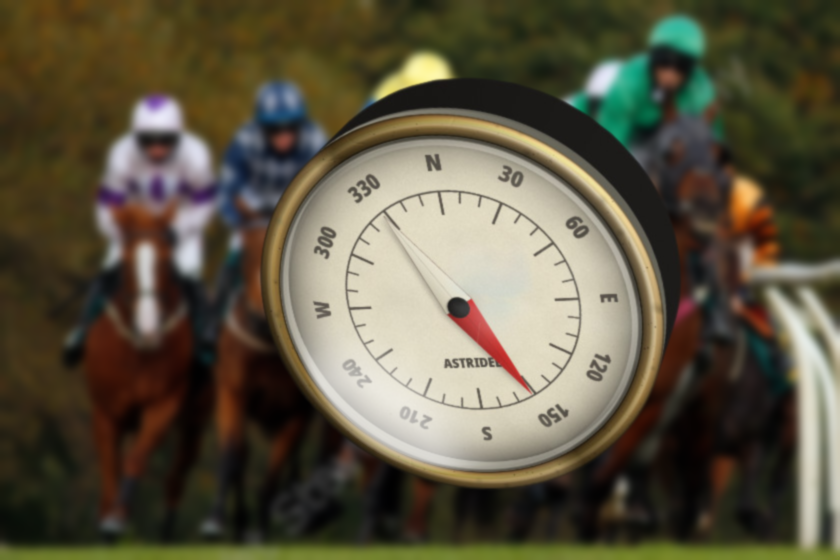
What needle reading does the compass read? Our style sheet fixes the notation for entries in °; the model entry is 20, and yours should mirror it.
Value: 150
